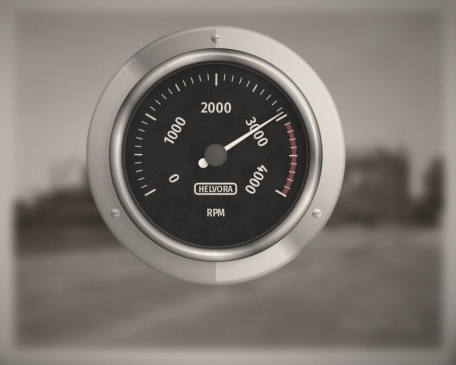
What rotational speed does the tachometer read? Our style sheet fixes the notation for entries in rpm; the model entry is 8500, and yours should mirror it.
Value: 2950
